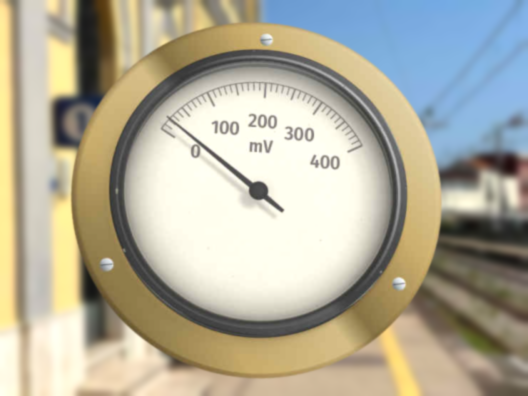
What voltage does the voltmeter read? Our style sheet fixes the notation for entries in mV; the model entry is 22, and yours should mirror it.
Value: 20
